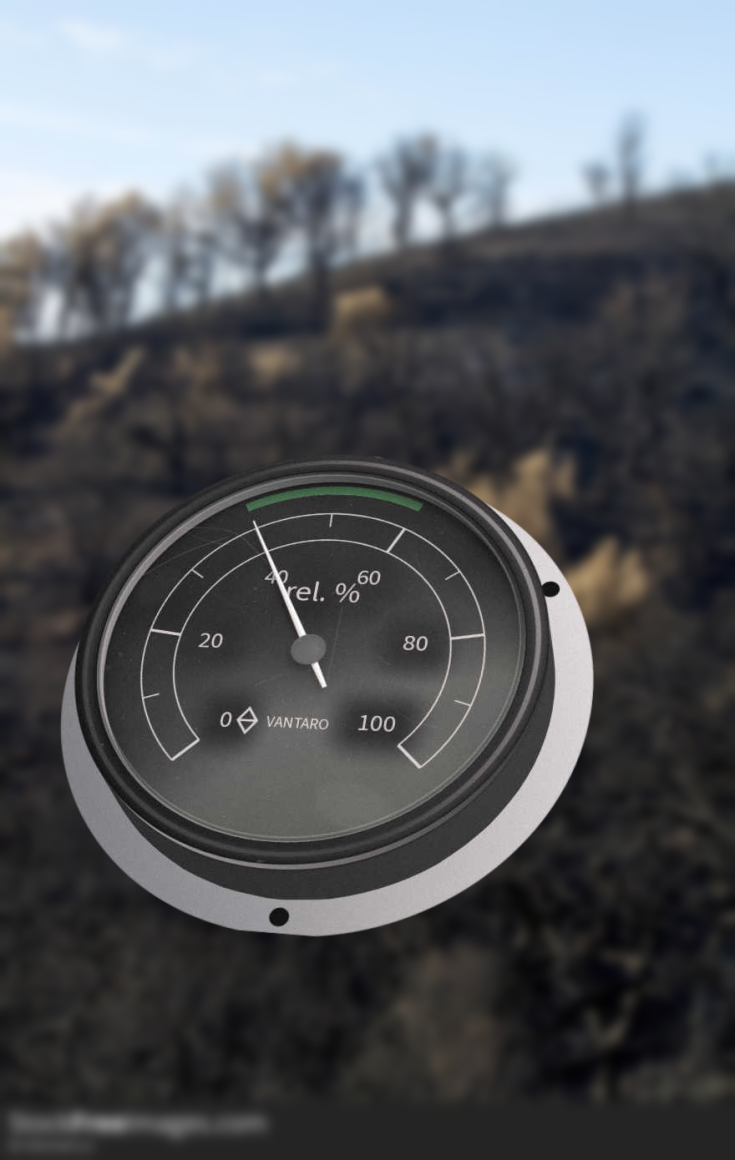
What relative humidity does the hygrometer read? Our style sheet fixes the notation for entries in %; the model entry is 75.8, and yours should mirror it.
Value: 40
